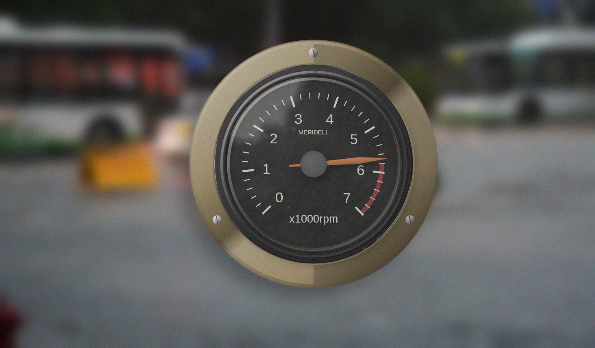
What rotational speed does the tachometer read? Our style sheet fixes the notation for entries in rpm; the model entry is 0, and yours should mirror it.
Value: 5700
